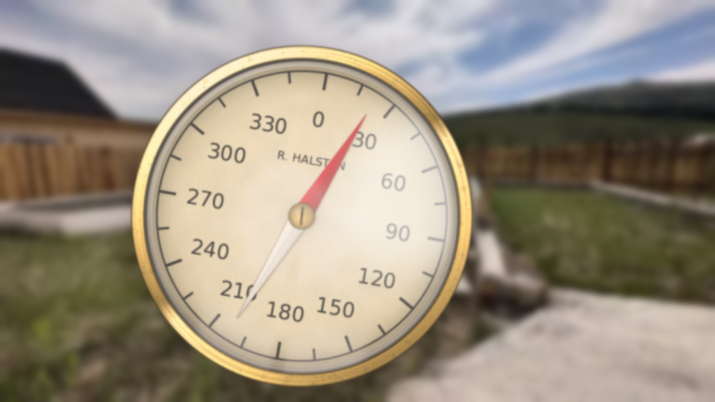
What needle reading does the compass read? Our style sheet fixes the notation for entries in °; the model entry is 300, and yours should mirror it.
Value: 22.5
